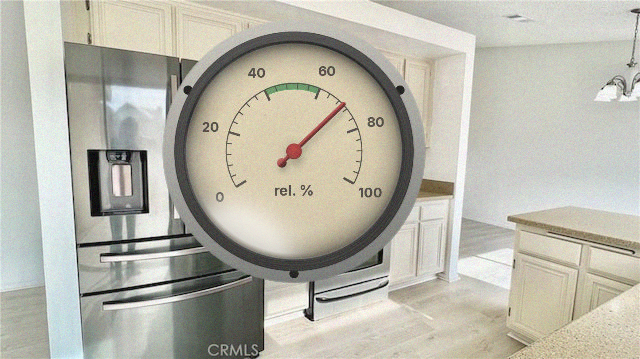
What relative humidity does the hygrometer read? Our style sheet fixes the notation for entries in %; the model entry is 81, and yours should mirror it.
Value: 70
